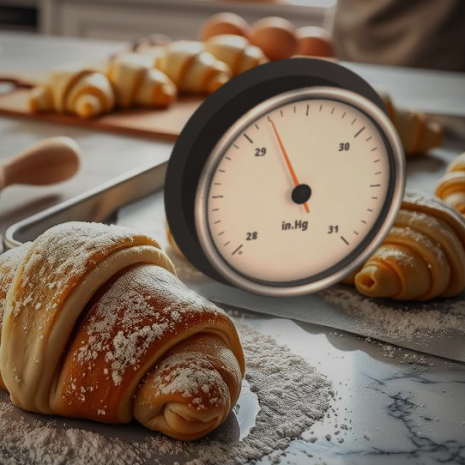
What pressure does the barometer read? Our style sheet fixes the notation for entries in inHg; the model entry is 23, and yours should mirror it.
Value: 29.2
